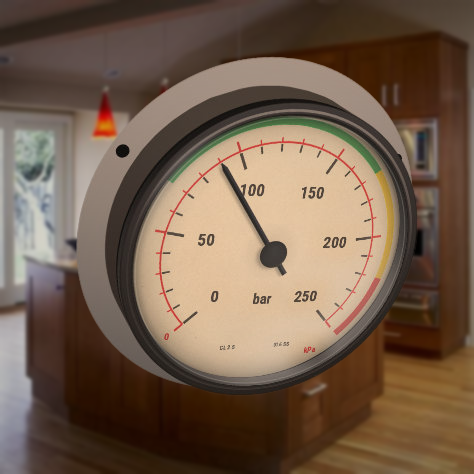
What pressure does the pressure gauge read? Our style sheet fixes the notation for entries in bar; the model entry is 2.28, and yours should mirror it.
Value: 90
